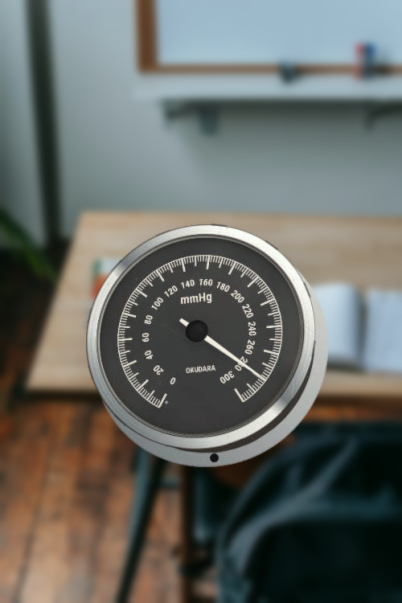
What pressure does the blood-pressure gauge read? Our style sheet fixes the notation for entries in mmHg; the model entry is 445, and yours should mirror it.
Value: 280
